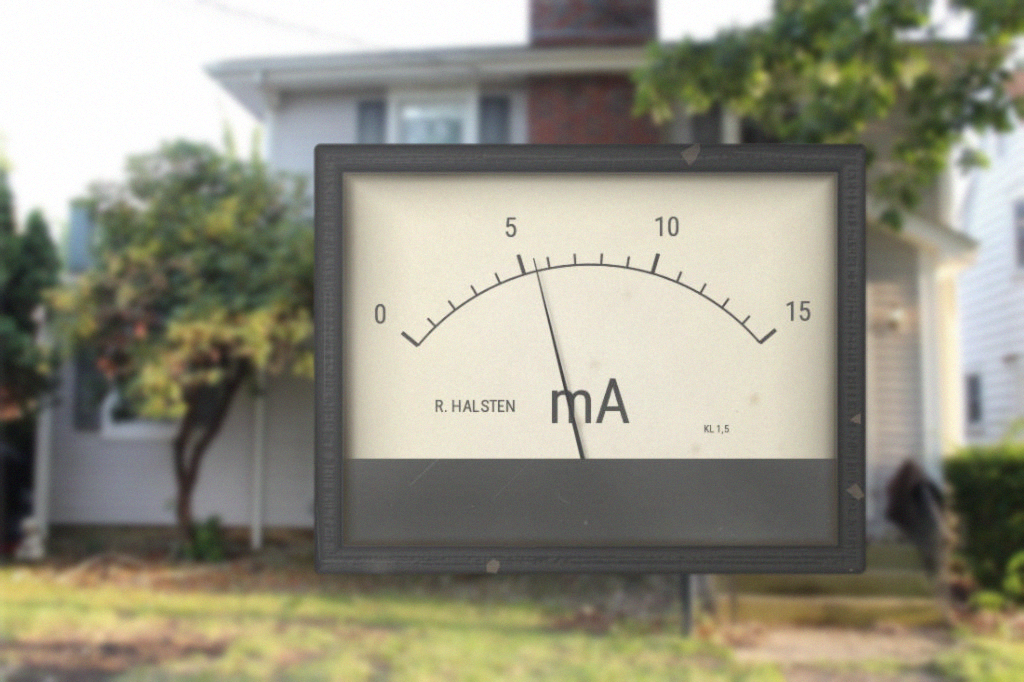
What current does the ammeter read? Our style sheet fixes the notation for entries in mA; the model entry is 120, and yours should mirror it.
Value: 5.5
